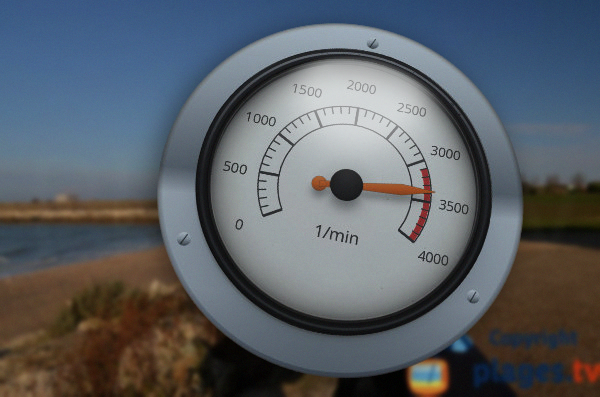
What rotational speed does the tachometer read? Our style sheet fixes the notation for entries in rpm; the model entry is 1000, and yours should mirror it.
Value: 3400
